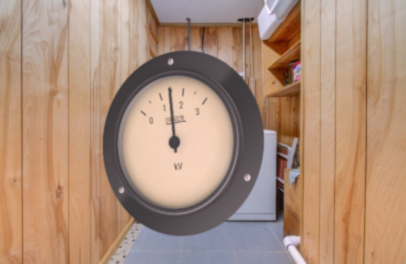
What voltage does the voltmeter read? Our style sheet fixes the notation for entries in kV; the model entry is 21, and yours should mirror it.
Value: 1.5
